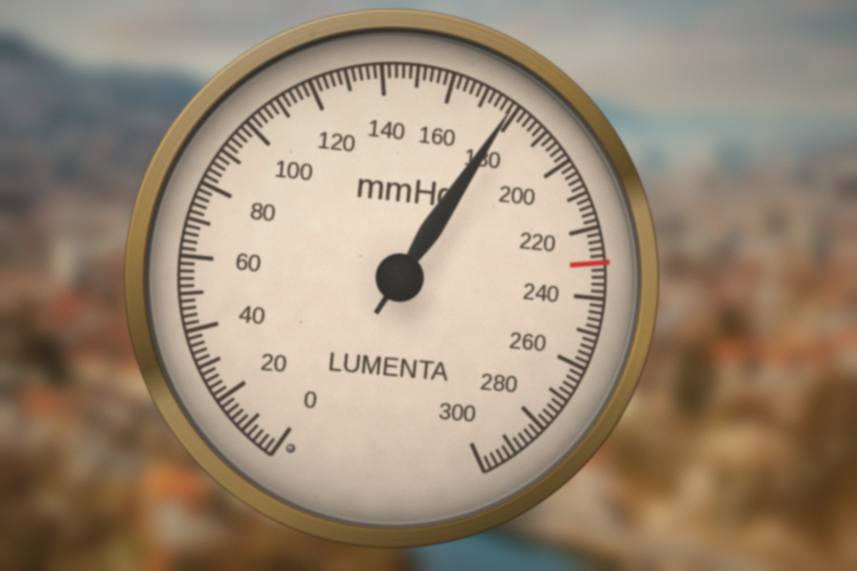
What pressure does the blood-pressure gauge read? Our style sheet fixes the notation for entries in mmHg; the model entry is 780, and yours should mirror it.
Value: 178
